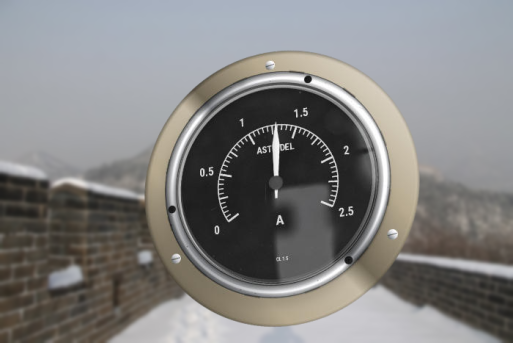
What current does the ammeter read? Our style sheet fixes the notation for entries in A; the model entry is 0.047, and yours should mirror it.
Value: 1.3
